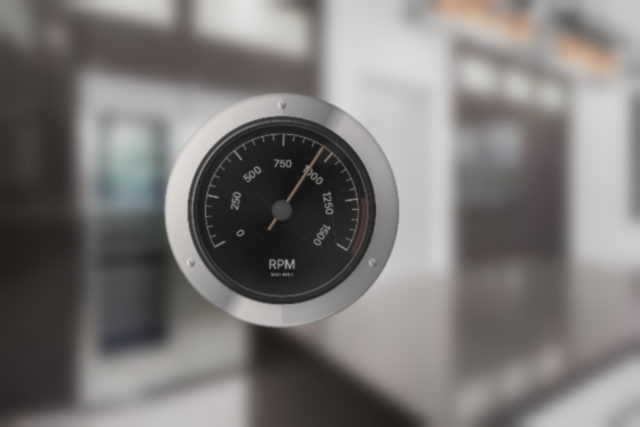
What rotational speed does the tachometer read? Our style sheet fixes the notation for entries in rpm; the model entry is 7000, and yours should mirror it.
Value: 950
